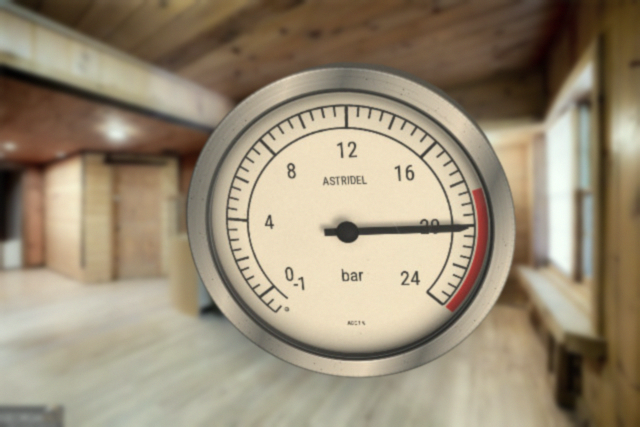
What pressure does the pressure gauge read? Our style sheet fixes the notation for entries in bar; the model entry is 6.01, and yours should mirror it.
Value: 20
